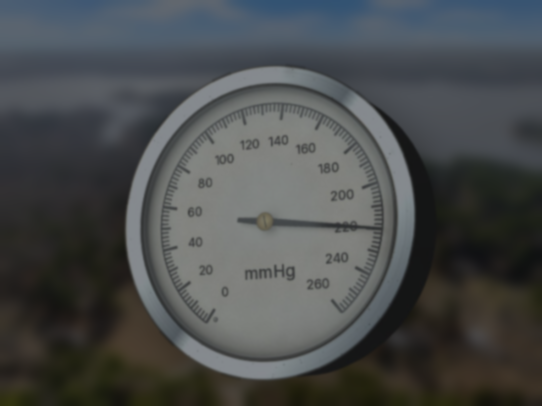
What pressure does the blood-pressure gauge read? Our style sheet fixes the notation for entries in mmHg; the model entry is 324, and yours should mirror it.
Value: 220
